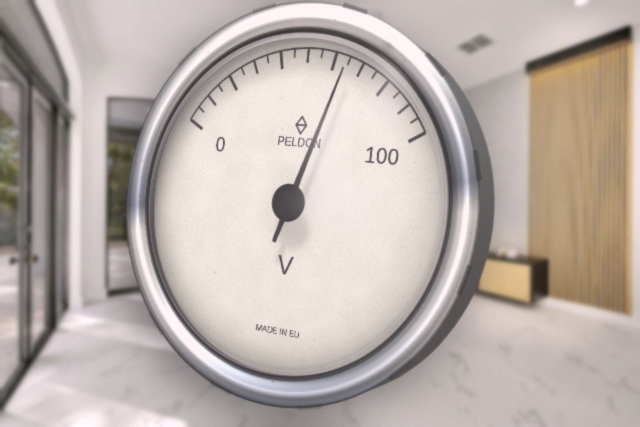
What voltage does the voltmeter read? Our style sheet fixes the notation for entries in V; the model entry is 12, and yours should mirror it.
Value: 65
